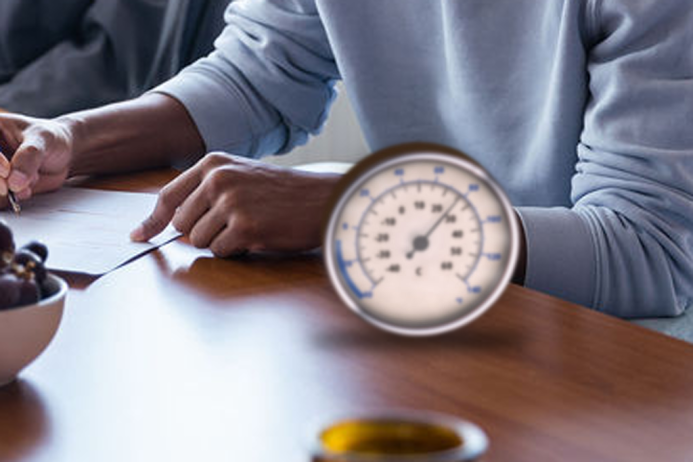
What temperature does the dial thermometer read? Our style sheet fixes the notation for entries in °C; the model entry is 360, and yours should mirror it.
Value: 25
